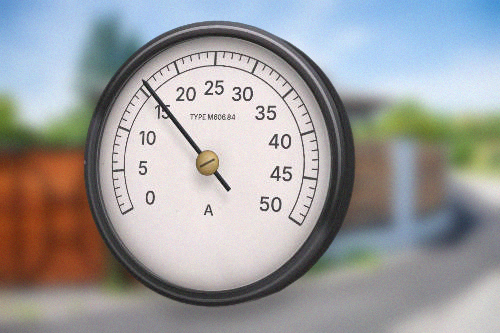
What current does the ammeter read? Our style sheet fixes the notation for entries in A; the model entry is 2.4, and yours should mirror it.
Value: 16
